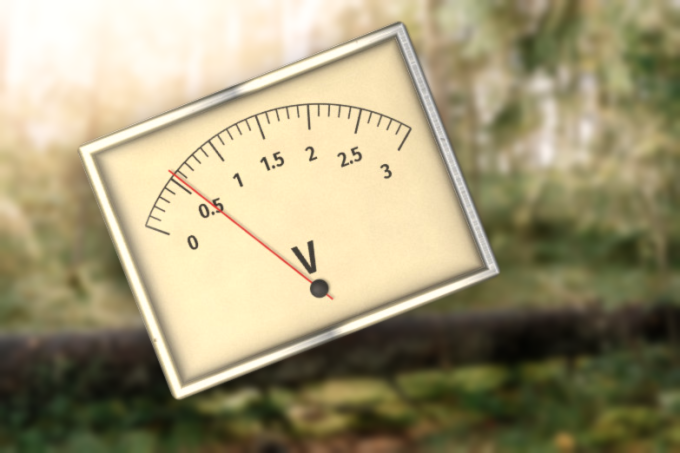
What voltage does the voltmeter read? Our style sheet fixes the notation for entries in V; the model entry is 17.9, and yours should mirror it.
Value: 0.55
